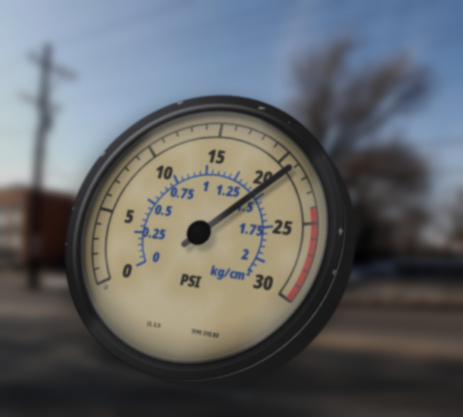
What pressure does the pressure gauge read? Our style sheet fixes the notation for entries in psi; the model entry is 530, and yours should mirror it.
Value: 21
